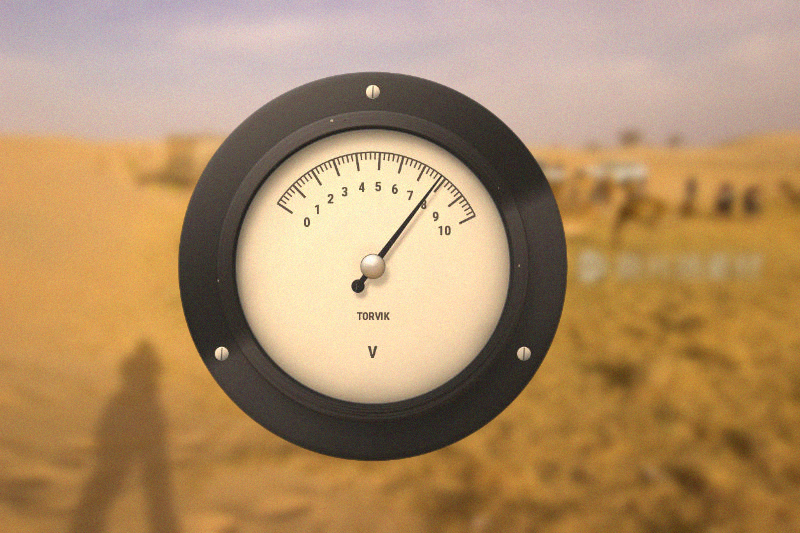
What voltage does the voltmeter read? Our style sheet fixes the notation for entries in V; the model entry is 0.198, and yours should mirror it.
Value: 7.8
